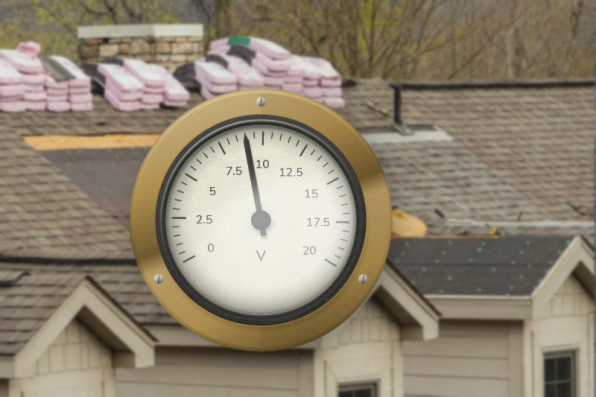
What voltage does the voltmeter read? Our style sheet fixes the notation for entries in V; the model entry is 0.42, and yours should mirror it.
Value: 9
